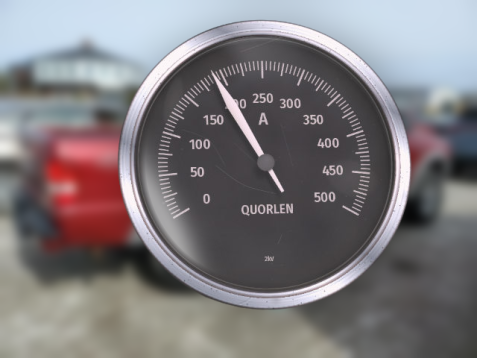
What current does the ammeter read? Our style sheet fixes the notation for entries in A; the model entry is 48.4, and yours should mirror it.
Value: 190
